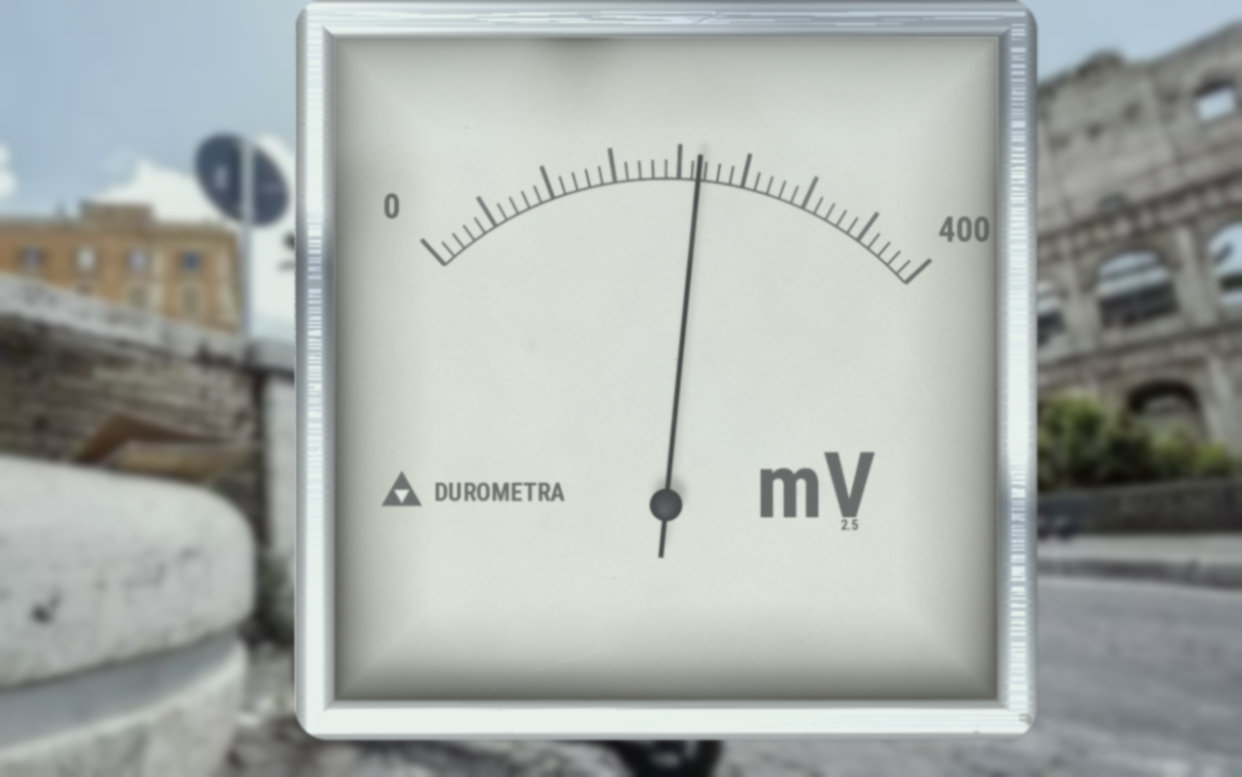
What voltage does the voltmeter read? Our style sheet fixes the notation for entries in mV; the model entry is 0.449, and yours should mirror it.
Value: 215
